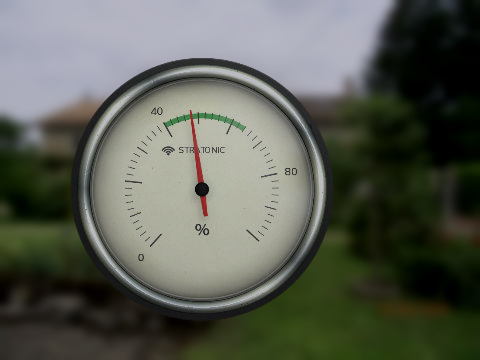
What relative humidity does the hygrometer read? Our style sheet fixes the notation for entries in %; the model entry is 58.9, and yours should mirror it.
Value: 48
